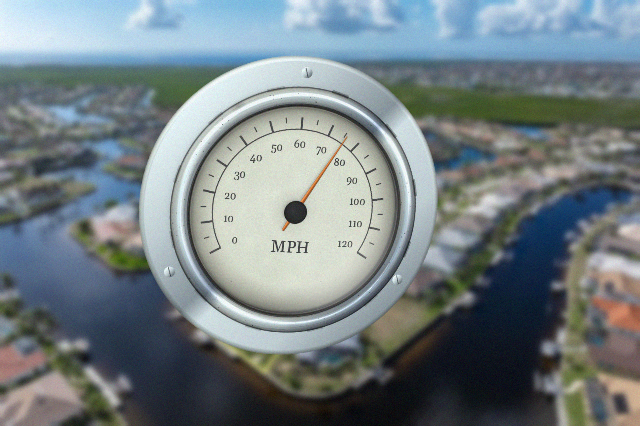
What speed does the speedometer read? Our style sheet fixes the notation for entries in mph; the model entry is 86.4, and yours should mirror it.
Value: 75
